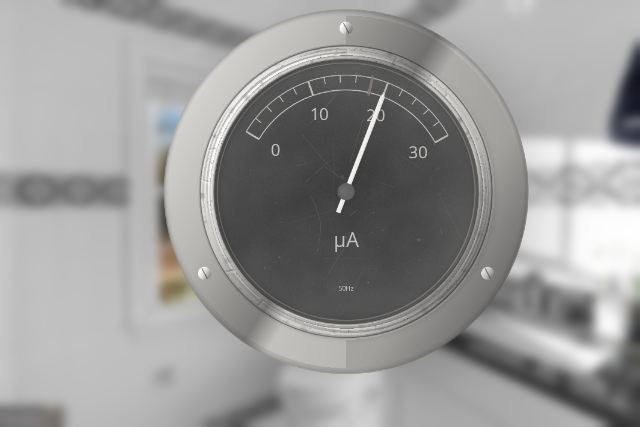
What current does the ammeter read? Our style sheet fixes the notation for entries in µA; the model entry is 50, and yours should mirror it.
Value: 20
